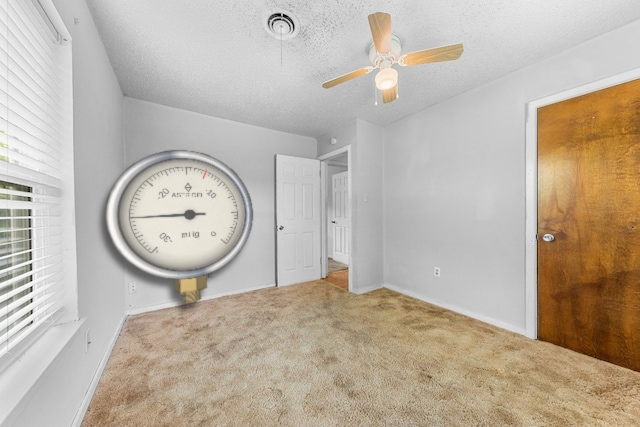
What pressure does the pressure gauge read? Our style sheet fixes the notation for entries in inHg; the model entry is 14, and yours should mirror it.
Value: -25
